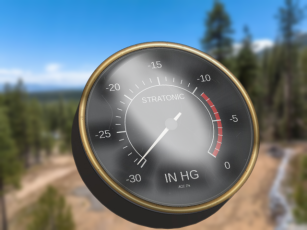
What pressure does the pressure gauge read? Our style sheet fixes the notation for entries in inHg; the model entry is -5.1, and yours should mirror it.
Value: -29.5
